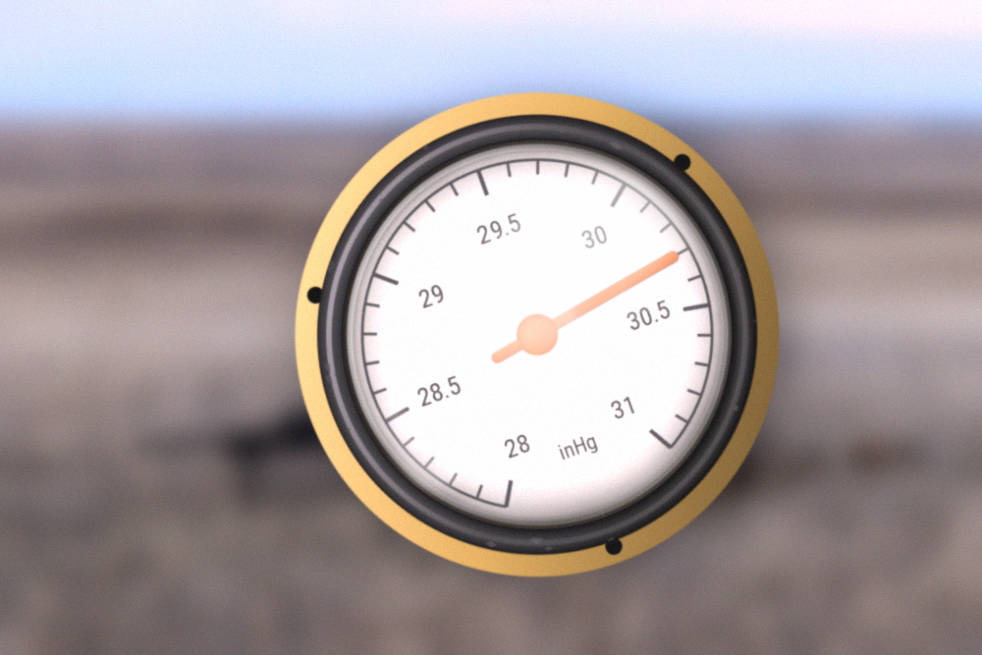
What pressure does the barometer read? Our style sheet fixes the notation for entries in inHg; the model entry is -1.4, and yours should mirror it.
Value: 30.3
